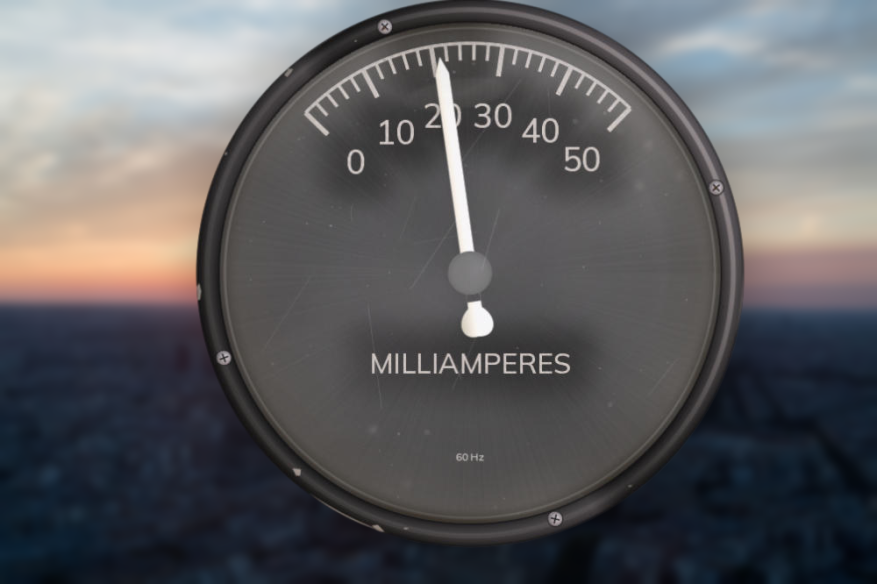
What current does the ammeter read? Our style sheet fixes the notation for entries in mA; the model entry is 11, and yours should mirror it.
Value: 21
